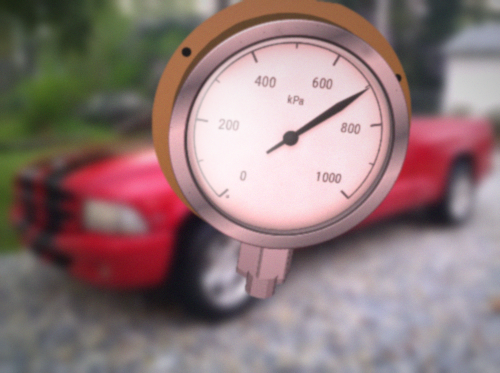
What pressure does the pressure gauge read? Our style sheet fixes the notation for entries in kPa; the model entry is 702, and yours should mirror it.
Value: 700
